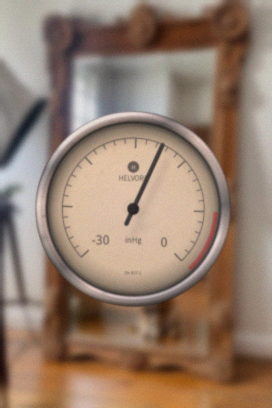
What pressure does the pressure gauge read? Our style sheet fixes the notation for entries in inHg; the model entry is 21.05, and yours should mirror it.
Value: -12.5
